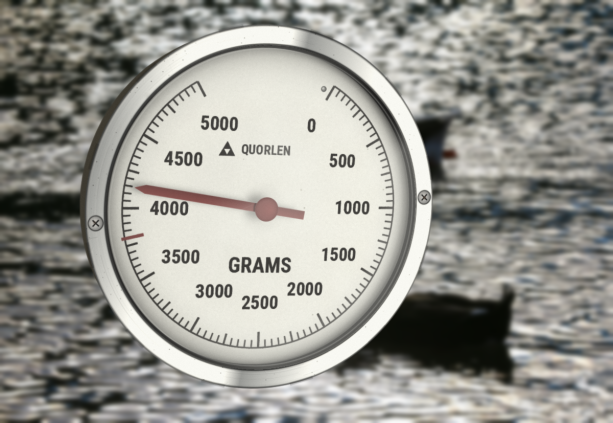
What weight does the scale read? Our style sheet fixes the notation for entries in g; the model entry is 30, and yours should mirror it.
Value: 4150
